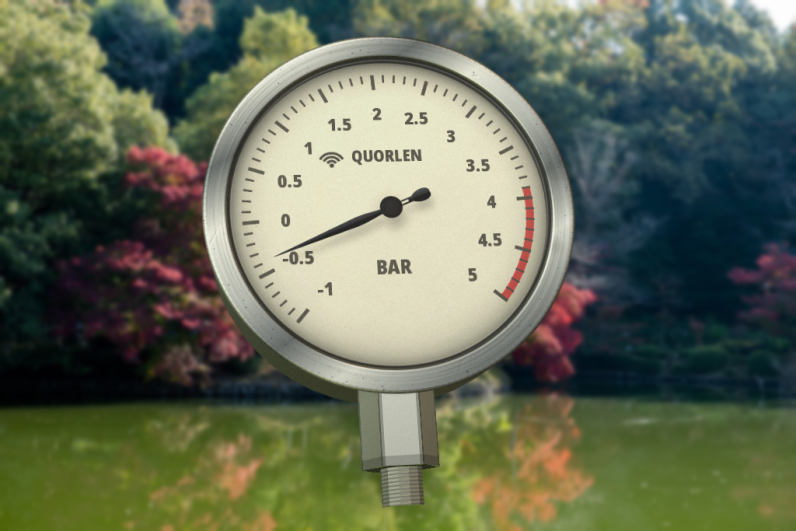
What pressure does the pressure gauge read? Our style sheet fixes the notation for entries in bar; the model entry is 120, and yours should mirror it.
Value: -0.4
